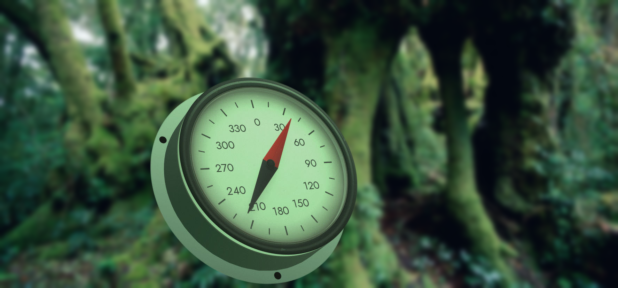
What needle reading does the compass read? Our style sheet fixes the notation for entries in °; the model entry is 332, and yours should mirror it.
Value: 37.5
